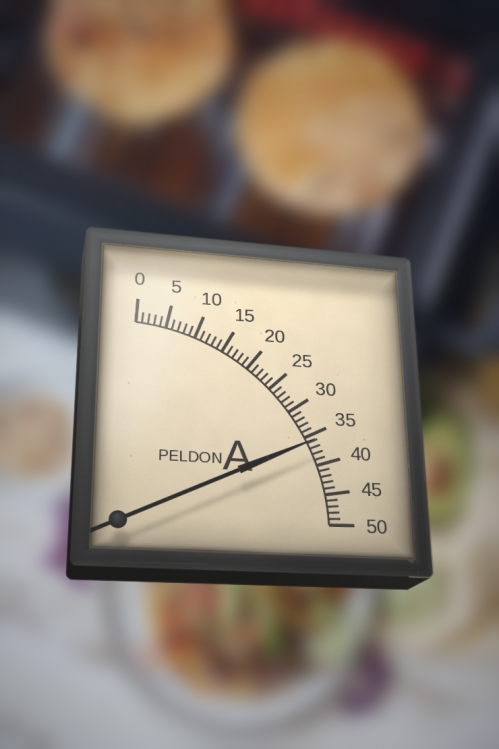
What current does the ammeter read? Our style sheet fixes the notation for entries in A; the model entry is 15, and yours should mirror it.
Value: 36
